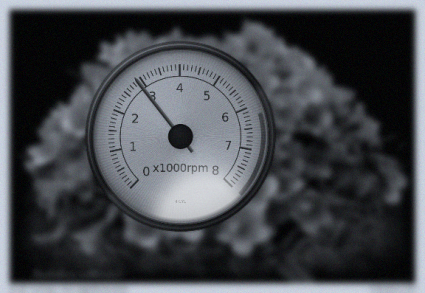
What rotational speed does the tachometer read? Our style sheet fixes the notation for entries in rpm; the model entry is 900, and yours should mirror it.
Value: 2900
